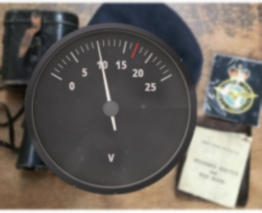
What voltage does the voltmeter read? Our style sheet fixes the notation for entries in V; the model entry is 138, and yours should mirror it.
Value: 10
